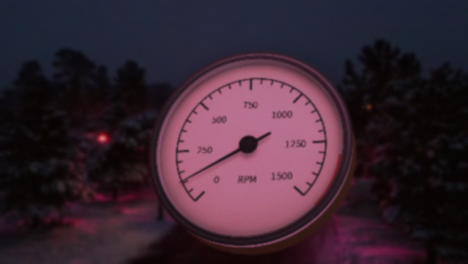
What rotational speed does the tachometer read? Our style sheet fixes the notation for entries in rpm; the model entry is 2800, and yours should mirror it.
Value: 100
